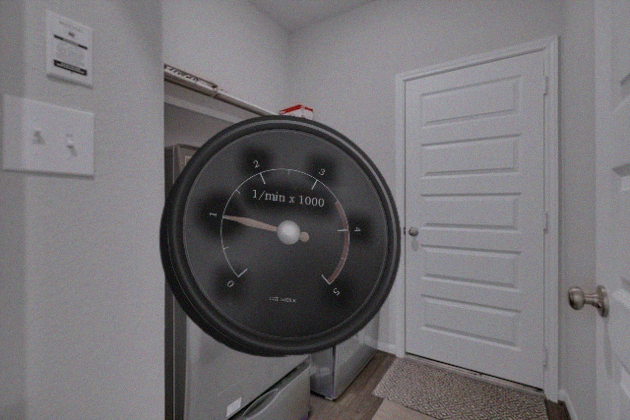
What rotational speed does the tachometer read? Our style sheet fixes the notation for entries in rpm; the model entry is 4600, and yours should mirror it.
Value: 1000
